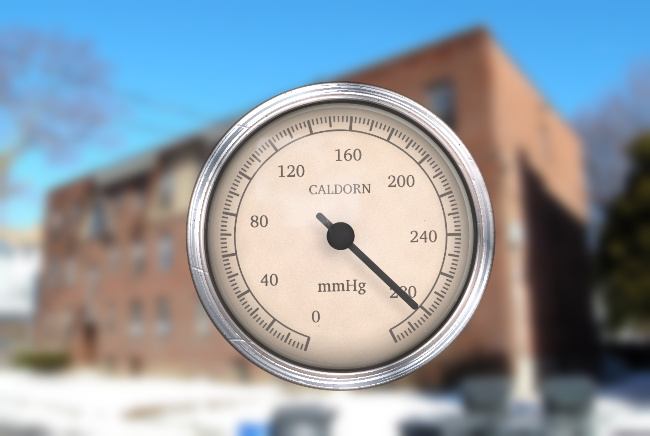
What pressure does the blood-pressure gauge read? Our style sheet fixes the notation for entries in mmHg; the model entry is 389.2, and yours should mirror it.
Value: 282
